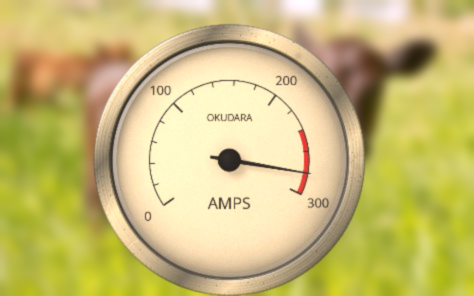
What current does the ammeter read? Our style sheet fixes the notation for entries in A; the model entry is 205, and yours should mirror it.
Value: 280
